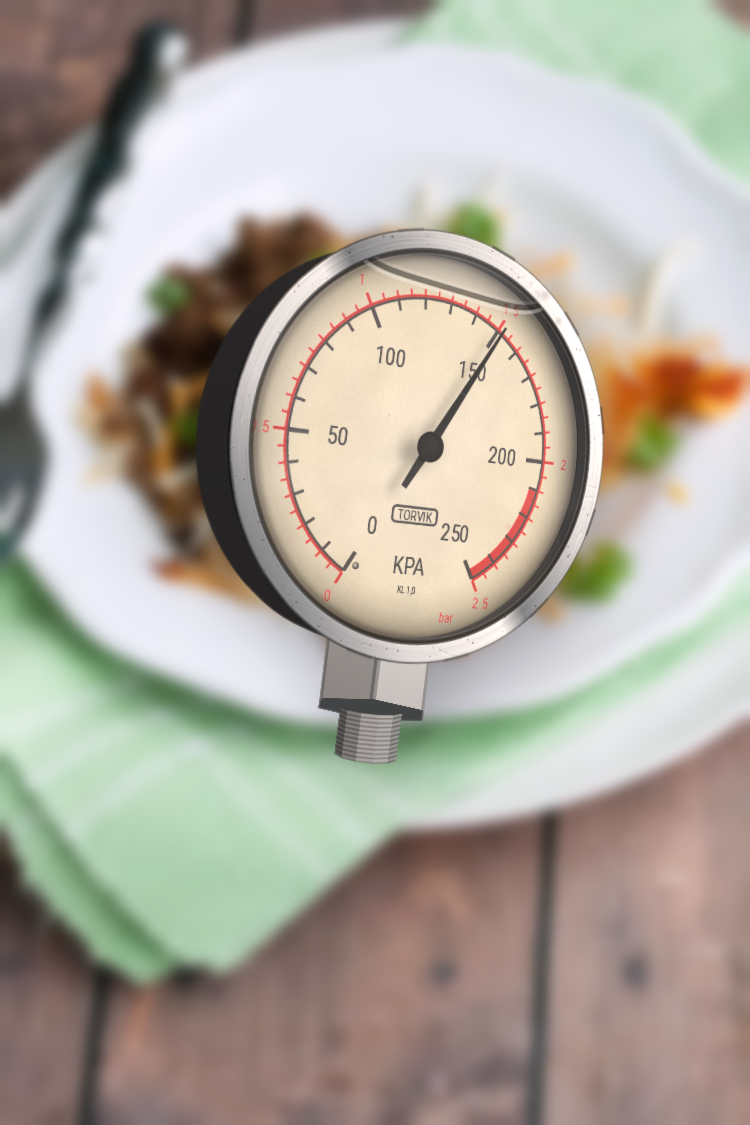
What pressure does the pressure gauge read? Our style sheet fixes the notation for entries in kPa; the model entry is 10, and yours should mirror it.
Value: 150
